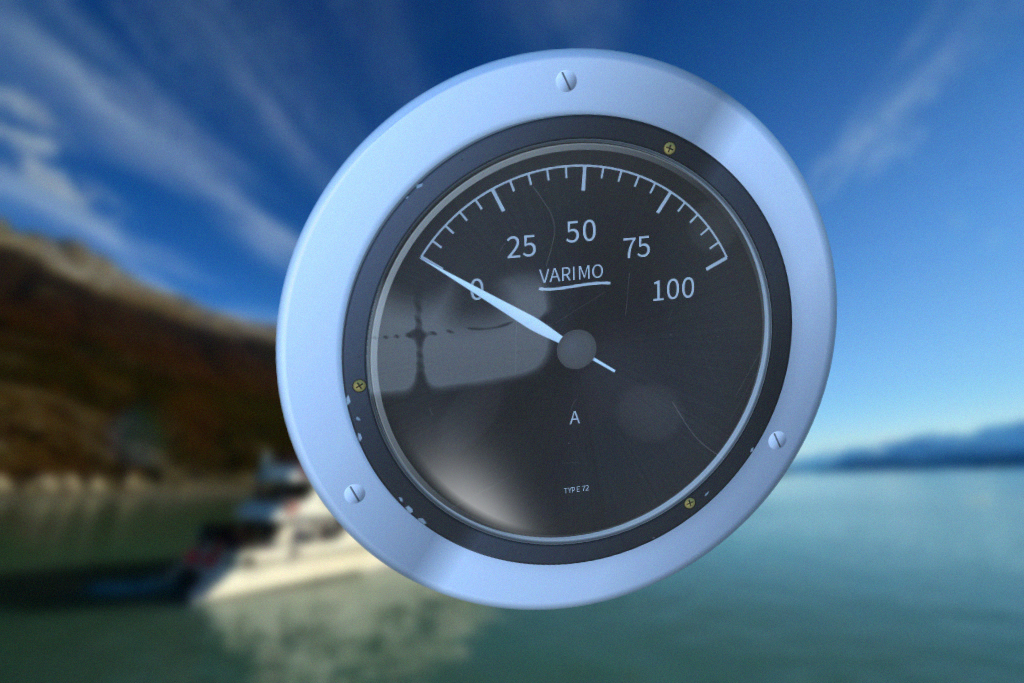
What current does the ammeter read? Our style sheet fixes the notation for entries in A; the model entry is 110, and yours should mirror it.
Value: 0
